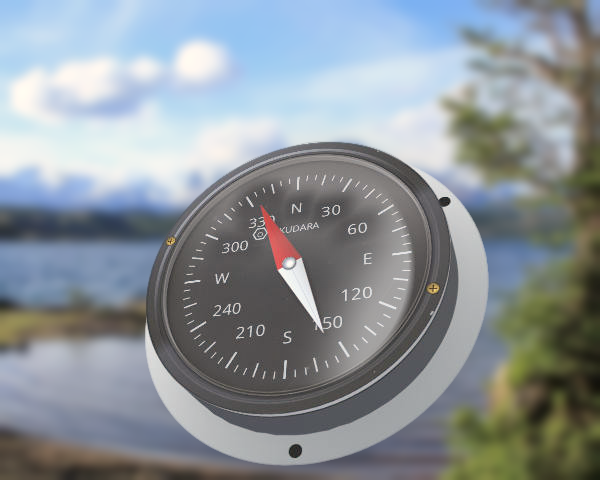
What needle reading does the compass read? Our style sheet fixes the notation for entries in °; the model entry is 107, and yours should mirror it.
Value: 335
